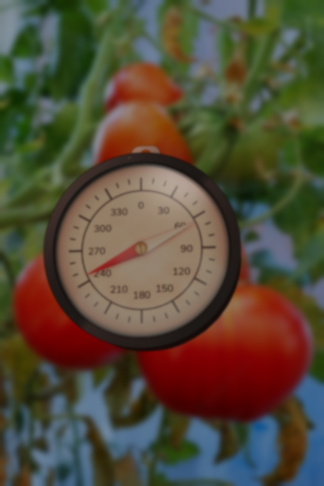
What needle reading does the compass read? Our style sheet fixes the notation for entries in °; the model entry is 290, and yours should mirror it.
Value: 245
